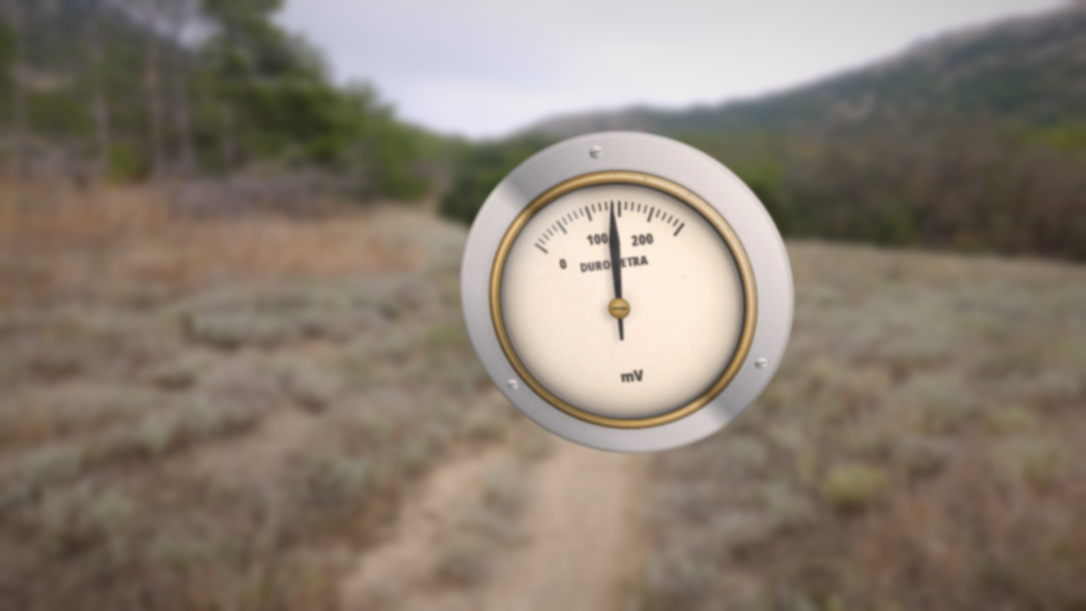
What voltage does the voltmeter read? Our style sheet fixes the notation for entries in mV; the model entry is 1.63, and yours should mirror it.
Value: 140
